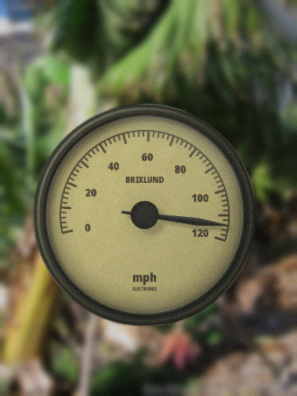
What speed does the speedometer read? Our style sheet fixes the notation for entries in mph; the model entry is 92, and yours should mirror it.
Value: 114
